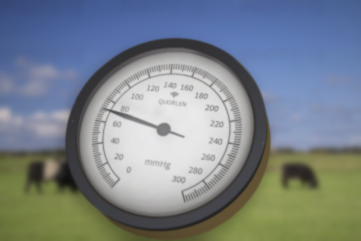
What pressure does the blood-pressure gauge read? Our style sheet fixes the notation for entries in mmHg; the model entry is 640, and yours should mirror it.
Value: 70
